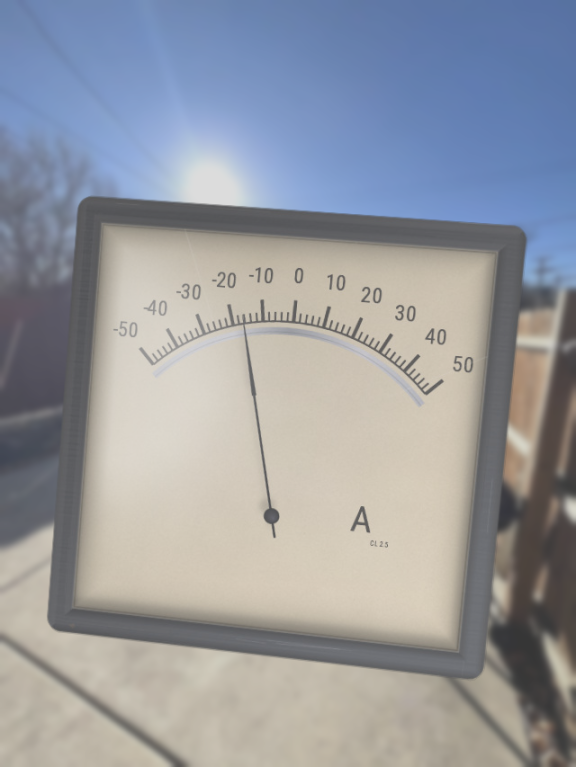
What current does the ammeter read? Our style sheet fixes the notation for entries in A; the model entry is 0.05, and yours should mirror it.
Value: -16
